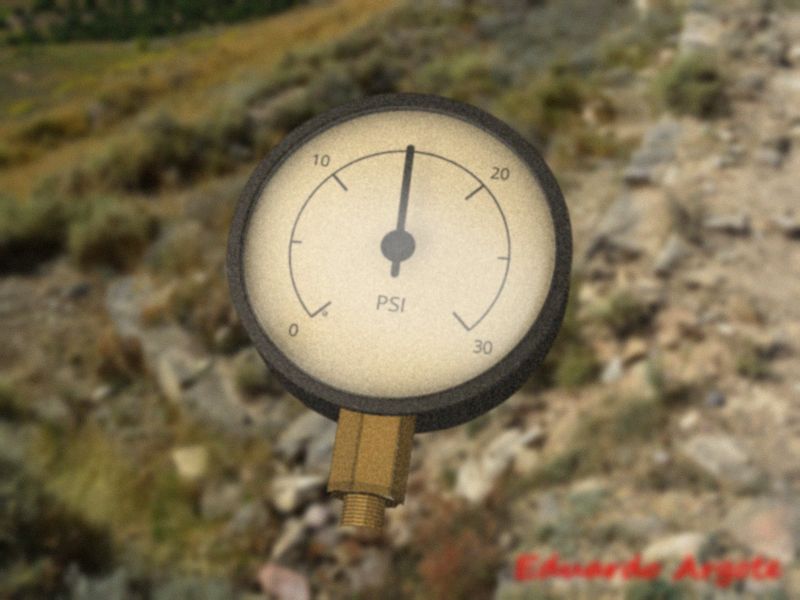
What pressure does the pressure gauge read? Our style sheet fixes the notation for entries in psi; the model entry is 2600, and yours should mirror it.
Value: 15
